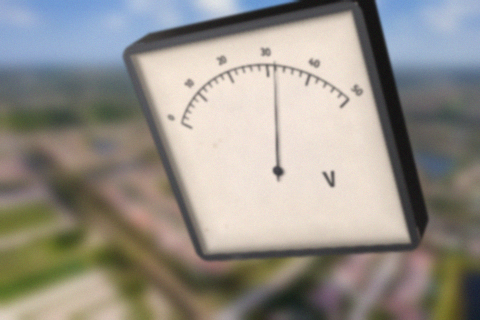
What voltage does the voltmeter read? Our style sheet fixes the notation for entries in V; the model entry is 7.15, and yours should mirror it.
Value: 32
